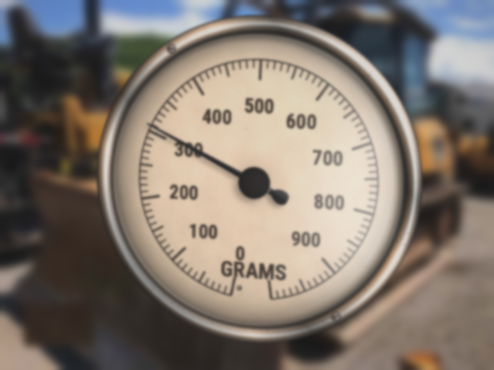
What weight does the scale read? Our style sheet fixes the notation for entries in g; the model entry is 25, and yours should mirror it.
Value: 310
